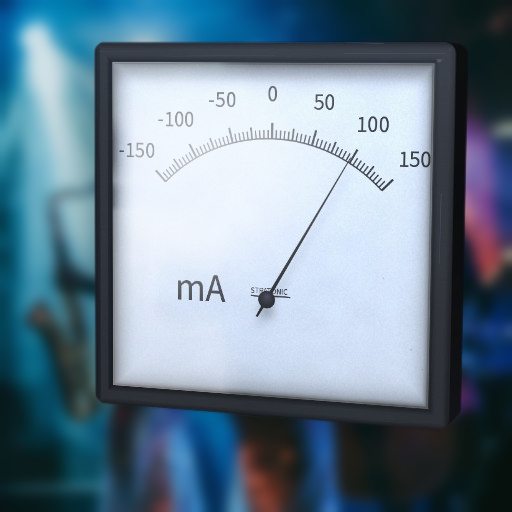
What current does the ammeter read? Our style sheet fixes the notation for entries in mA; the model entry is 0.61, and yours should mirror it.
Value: 100
